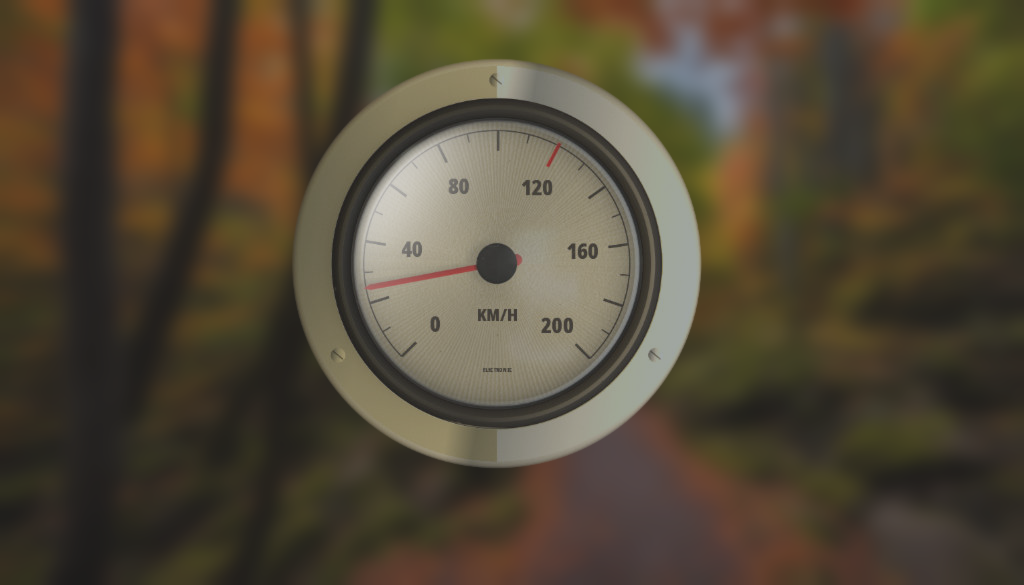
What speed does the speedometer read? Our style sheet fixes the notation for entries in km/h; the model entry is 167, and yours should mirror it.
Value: 25
